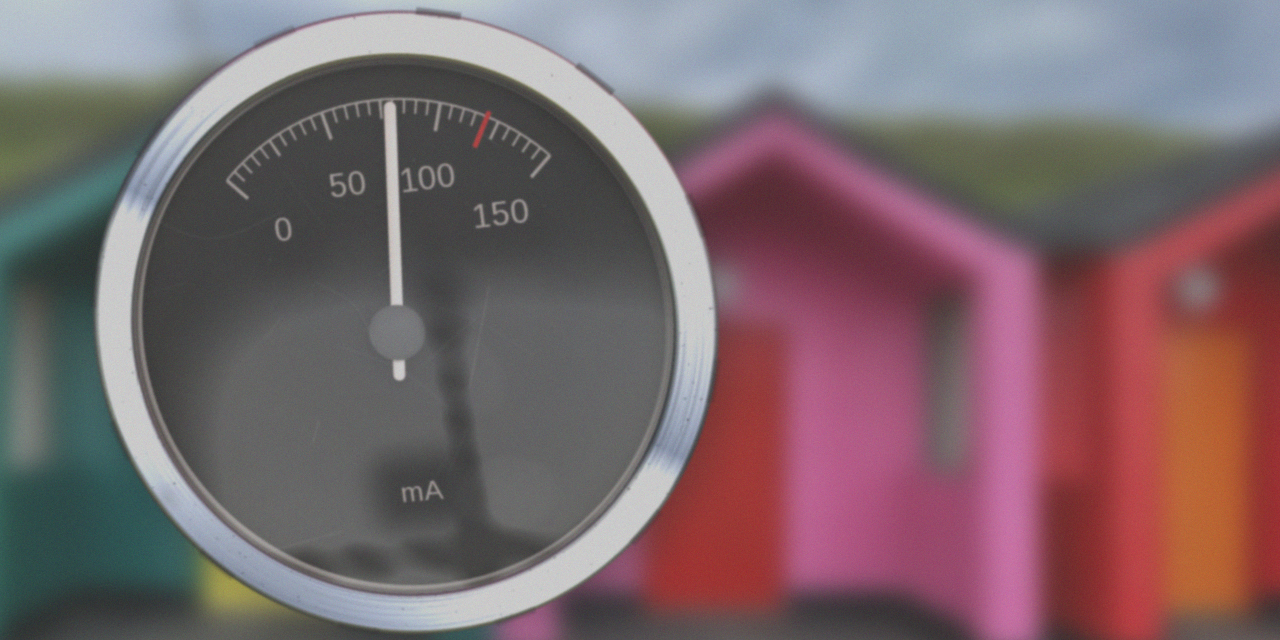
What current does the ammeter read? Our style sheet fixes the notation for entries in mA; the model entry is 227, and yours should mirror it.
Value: 80
